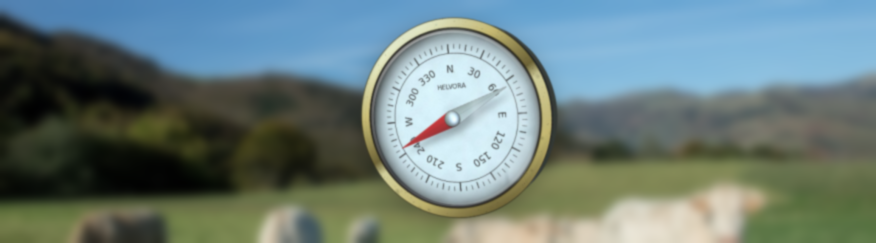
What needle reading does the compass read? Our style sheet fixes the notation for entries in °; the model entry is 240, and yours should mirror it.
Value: 245
